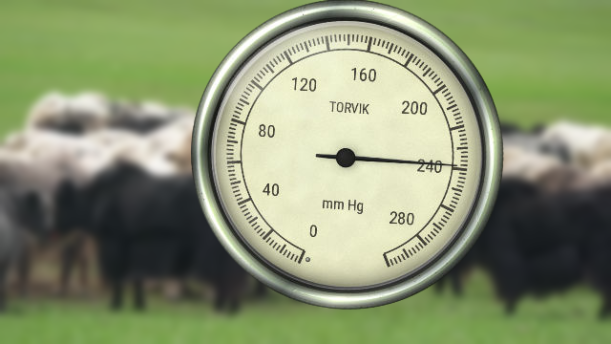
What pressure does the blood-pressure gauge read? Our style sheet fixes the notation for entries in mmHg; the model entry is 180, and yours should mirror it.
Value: 238
